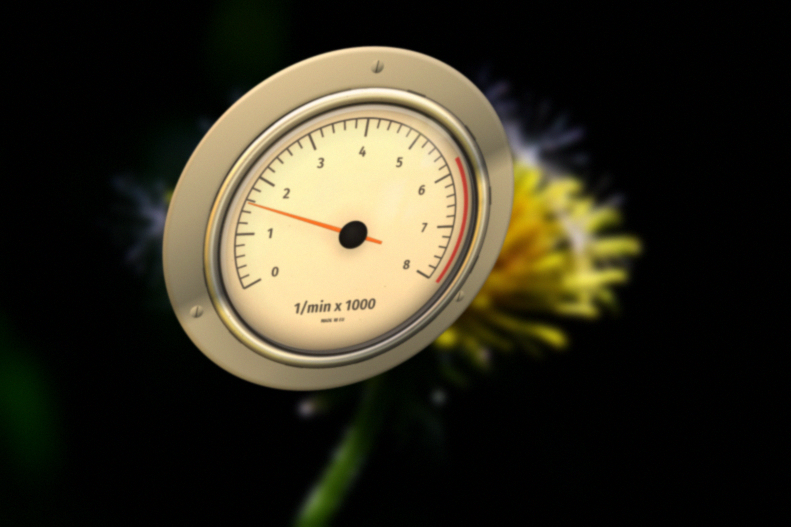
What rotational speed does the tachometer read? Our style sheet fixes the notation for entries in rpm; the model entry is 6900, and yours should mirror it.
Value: 1600
